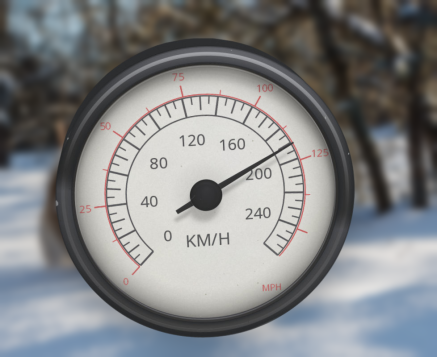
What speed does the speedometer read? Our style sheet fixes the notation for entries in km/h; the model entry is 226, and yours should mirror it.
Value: 190
